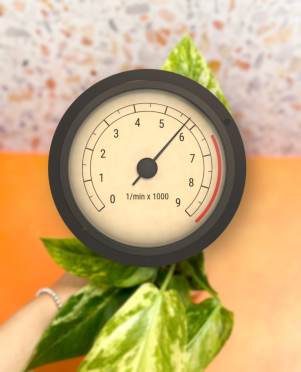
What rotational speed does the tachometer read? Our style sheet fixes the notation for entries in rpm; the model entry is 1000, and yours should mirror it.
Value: 5750
